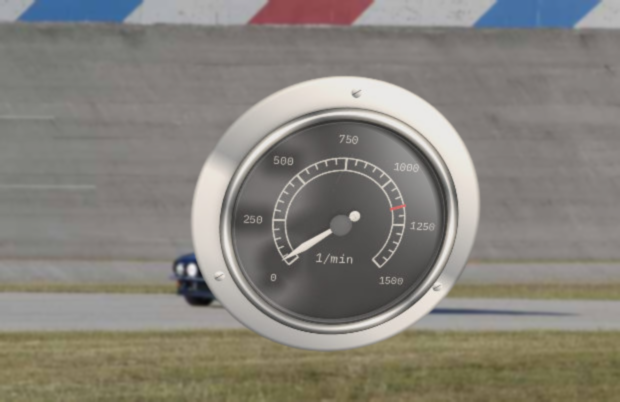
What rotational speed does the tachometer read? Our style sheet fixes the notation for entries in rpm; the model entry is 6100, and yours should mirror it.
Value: 50
